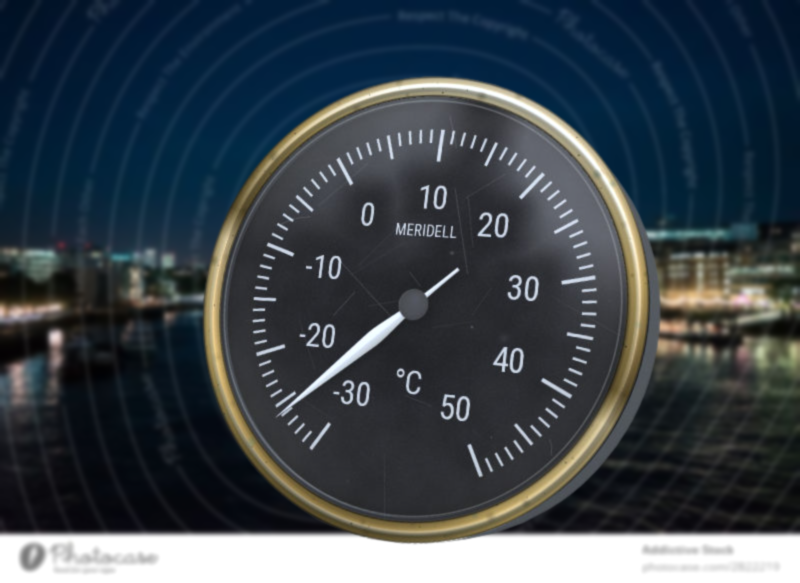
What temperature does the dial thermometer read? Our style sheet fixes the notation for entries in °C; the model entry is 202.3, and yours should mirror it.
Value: -26
